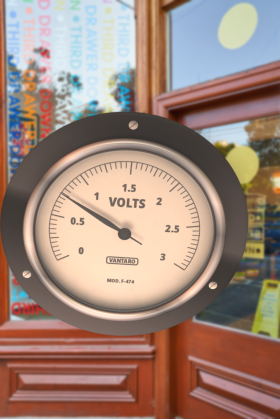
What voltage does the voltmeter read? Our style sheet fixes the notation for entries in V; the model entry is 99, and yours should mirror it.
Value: 0.75
